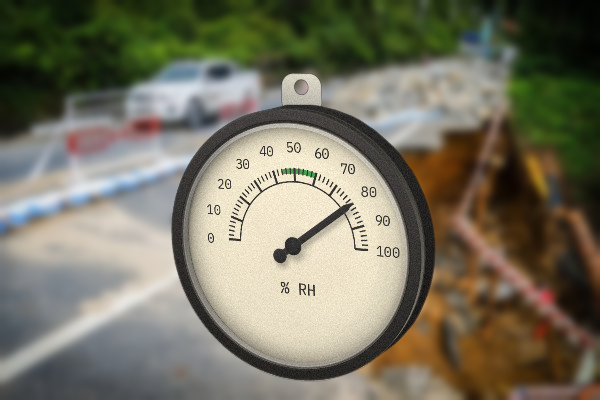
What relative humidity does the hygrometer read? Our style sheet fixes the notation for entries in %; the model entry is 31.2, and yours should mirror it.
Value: 80
